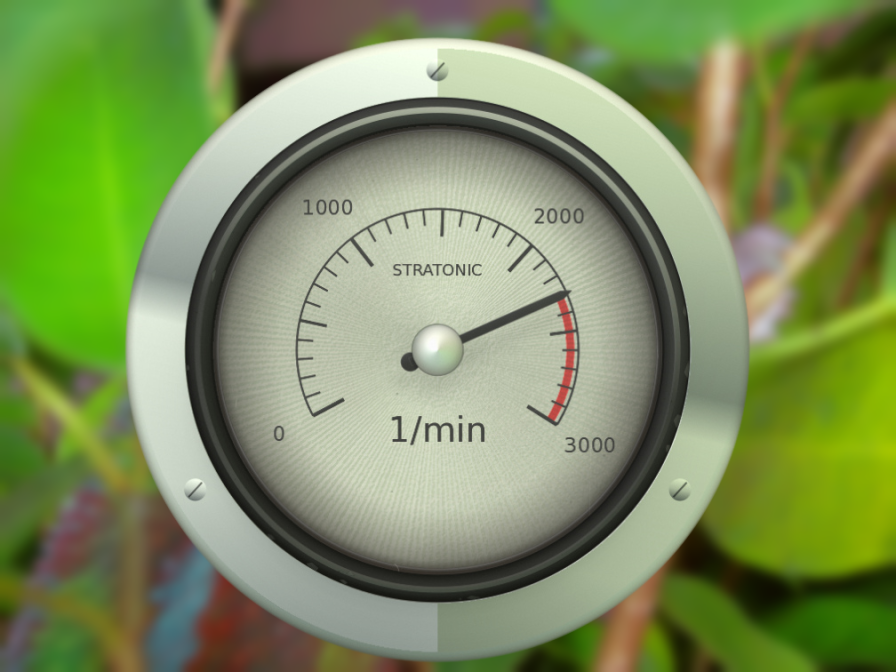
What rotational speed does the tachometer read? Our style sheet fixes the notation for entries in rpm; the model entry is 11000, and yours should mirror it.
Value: 2300
